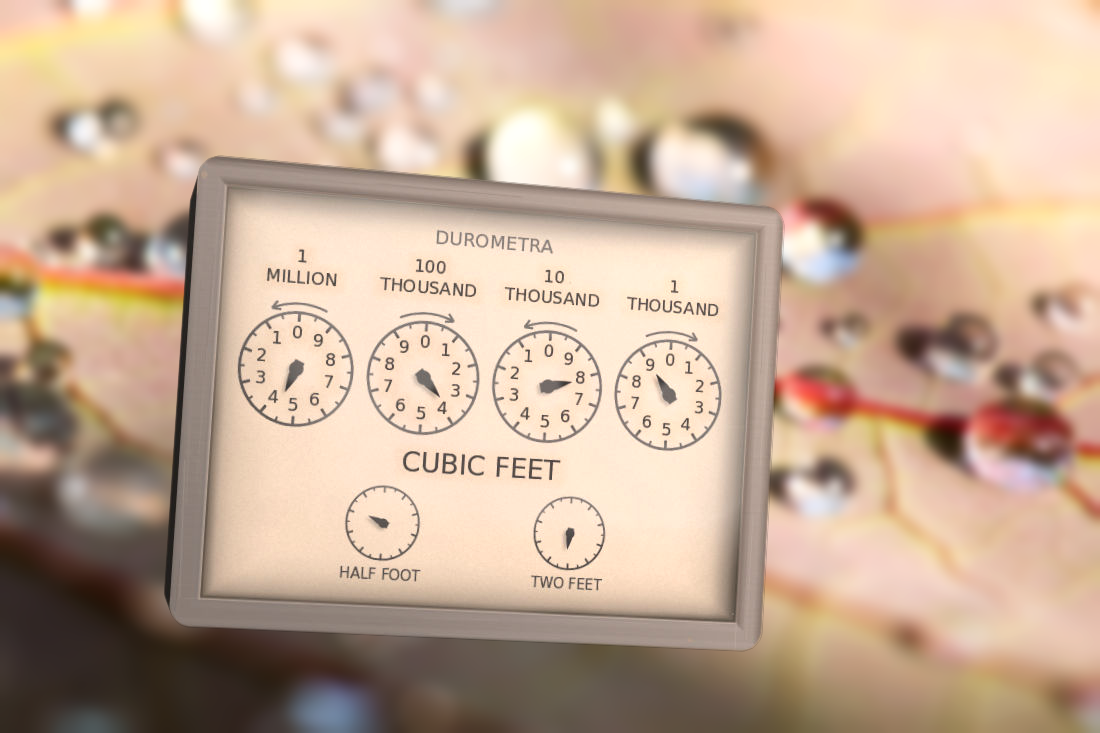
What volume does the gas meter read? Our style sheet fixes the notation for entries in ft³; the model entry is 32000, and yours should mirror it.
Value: 437900
